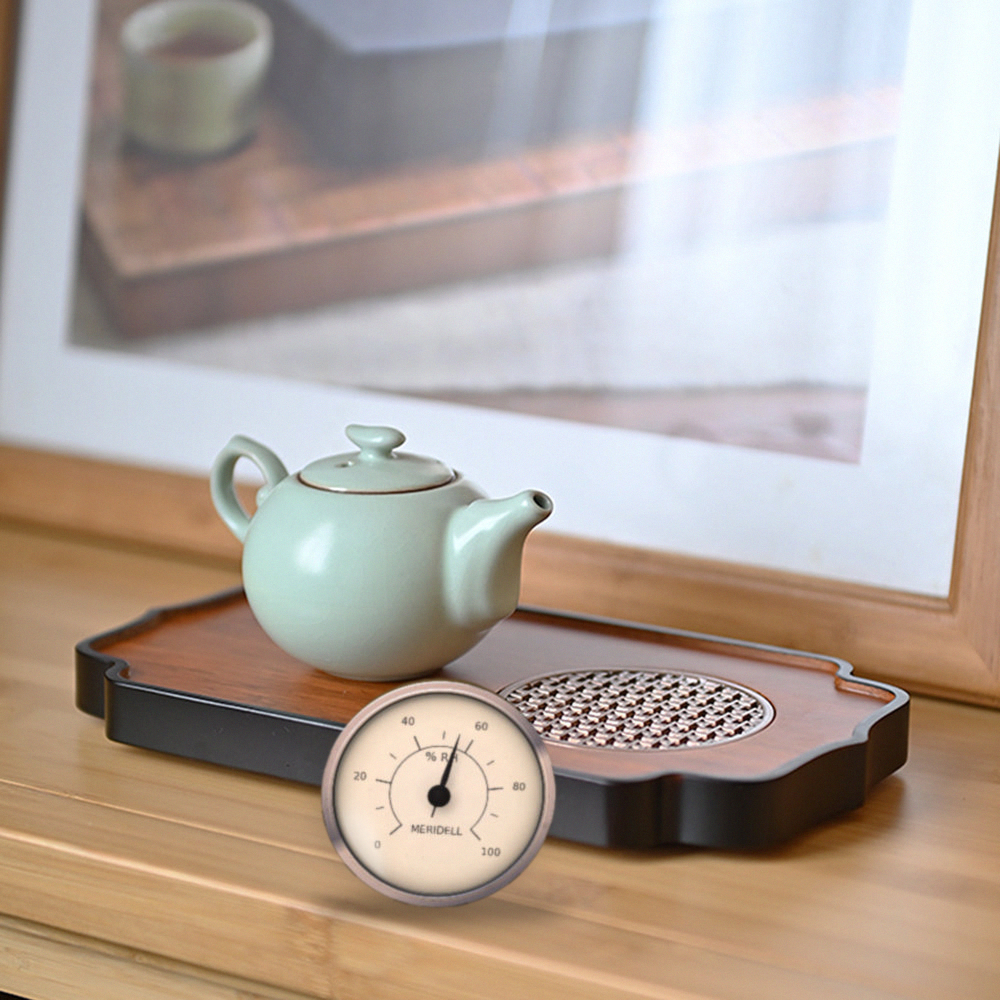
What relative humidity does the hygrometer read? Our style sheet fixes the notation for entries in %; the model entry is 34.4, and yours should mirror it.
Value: 55
